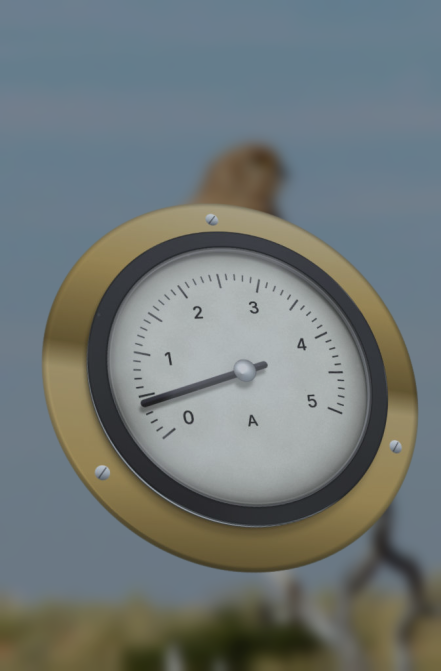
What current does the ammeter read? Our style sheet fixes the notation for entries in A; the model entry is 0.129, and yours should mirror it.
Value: 0.4
